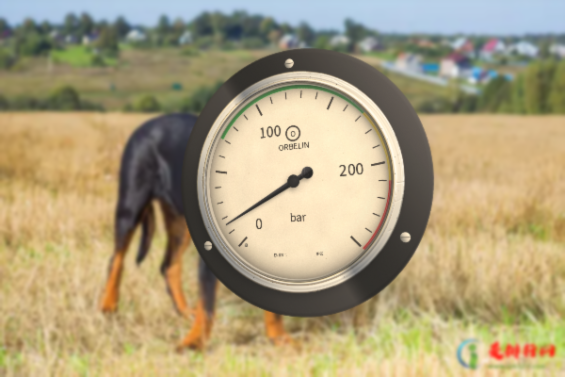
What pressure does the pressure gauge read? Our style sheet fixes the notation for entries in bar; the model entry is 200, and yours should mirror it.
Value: 15
